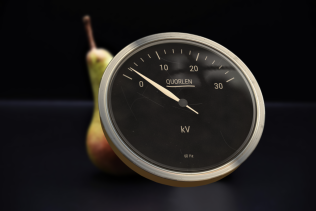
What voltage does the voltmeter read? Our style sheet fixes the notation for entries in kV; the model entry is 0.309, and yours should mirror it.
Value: 2
